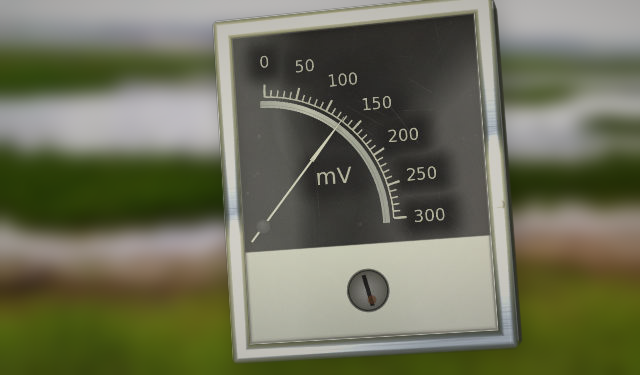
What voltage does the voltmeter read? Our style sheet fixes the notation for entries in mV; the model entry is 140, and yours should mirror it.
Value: 130
